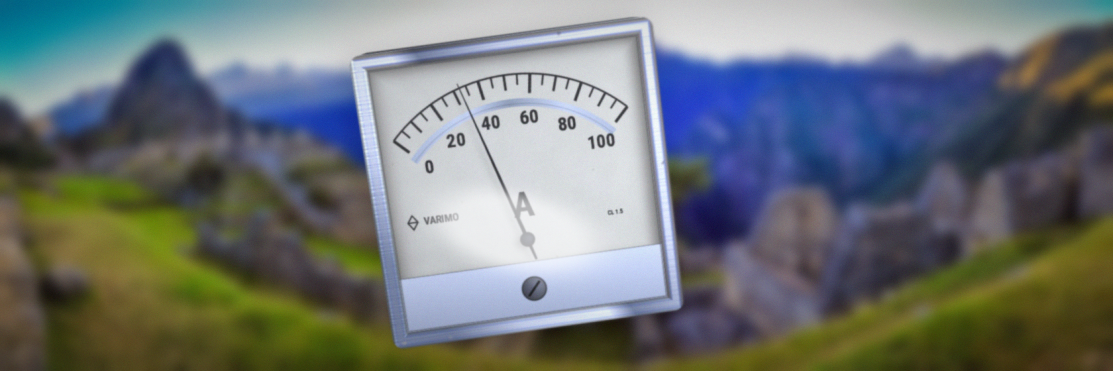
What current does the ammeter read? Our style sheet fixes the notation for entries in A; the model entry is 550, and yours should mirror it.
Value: 32.5
